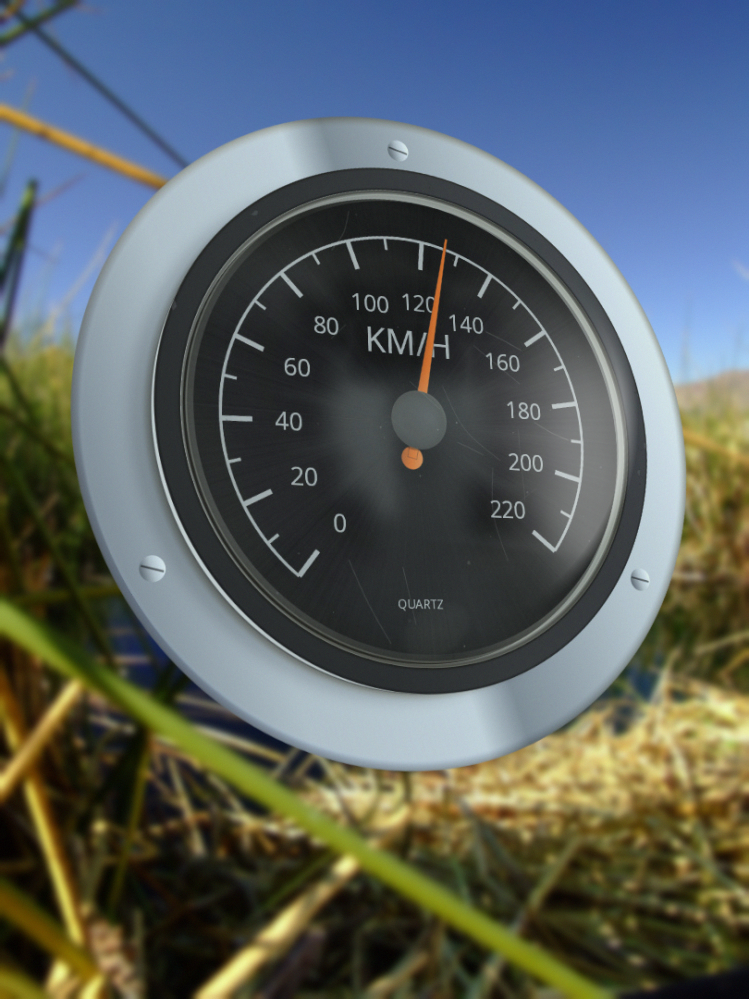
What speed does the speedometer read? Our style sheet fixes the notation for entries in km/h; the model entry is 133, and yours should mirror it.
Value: 125
